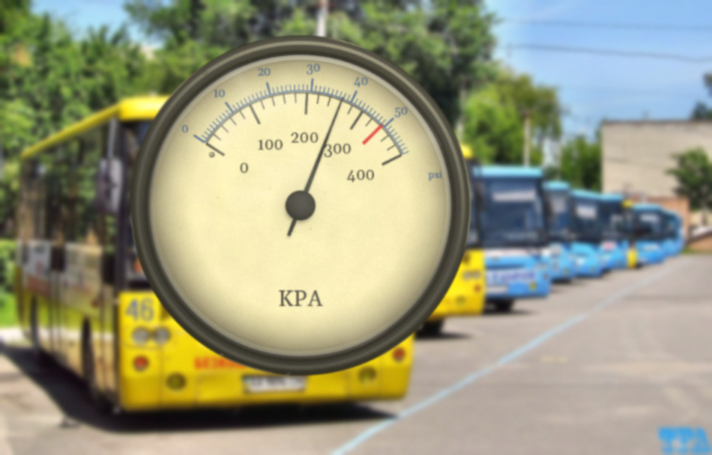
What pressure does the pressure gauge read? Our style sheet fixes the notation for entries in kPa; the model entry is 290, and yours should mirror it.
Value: 260
